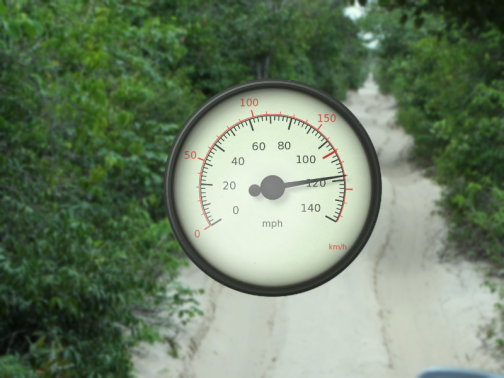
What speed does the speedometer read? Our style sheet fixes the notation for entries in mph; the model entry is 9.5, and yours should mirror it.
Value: 118
